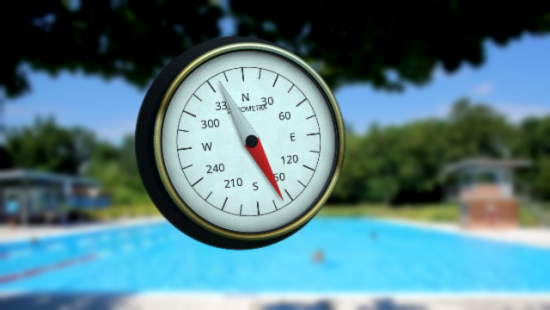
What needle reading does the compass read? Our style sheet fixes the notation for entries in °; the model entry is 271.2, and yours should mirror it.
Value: 157.5
